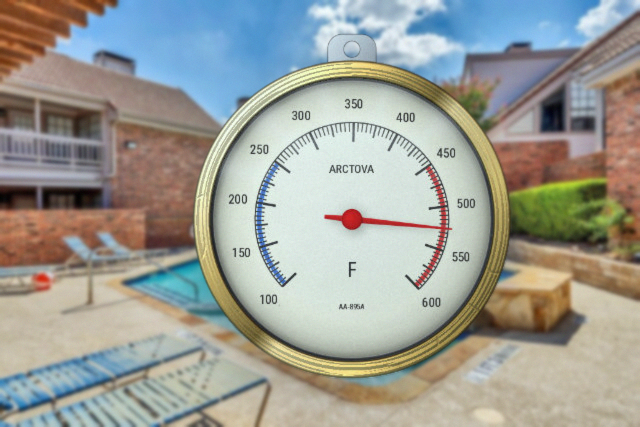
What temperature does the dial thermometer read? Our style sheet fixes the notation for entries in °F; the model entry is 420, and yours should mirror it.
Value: 525
